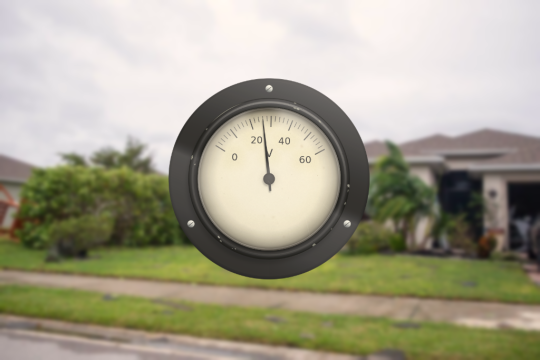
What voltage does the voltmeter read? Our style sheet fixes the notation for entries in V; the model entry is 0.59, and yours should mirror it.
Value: 26
